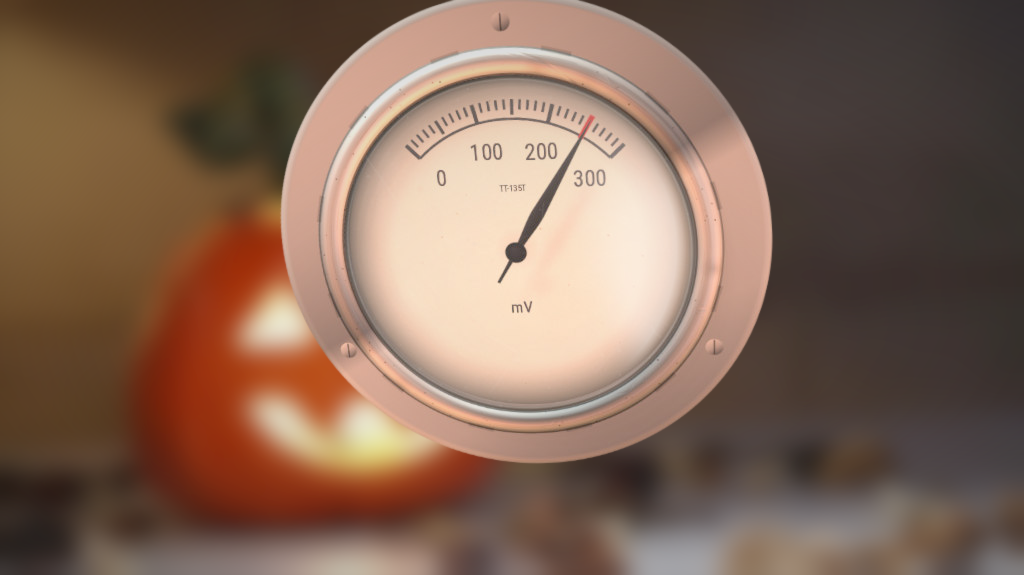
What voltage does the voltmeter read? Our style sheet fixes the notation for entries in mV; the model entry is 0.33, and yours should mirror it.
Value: 250
